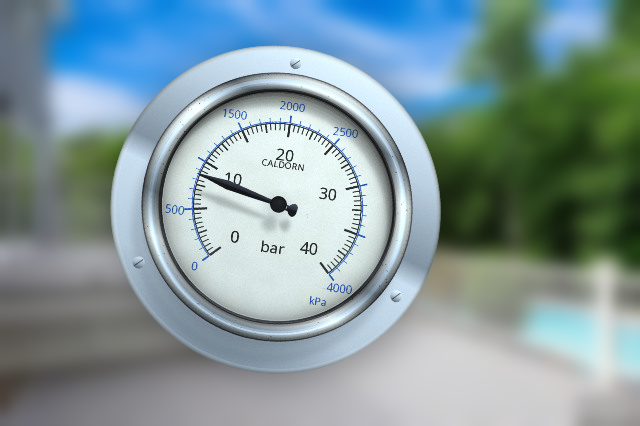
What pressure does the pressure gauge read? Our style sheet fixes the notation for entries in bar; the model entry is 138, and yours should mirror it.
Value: 8.5
